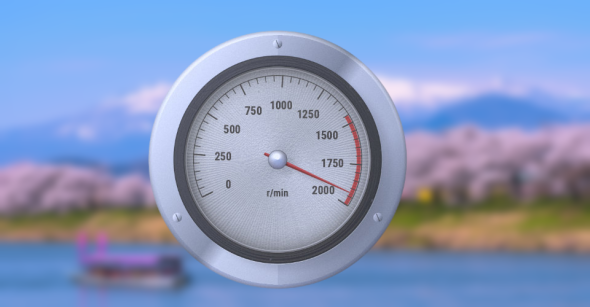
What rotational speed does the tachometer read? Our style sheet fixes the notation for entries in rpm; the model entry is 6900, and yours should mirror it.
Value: 1925
